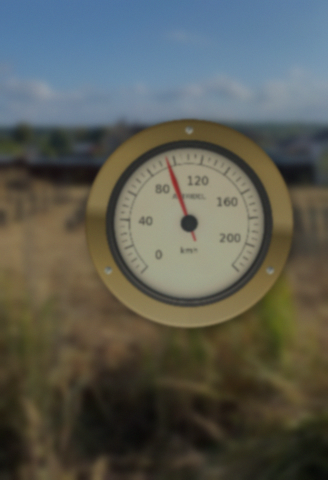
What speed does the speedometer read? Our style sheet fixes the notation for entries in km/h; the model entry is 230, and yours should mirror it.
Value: 95
